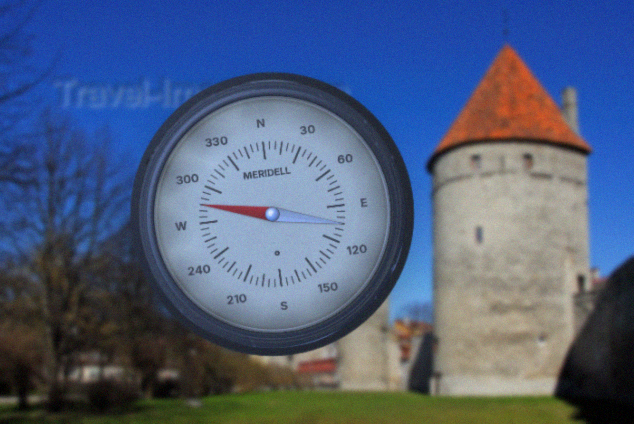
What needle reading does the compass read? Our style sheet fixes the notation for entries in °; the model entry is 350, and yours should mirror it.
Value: 285
